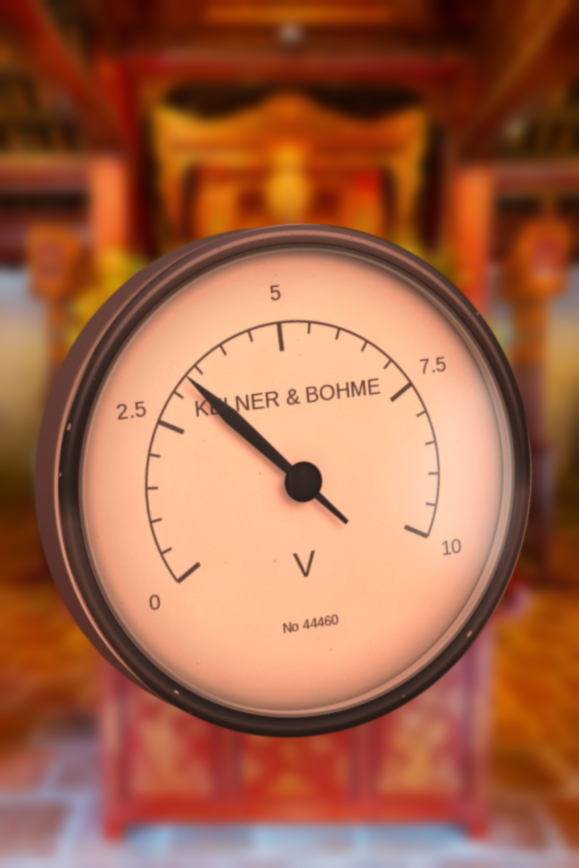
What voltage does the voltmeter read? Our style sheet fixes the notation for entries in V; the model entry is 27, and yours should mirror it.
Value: 3.25
